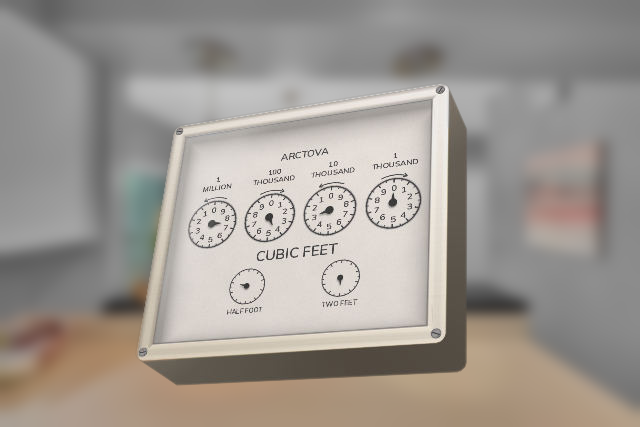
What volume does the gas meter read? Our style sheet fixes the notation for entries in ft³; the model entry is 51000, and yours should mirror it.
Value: 743000
